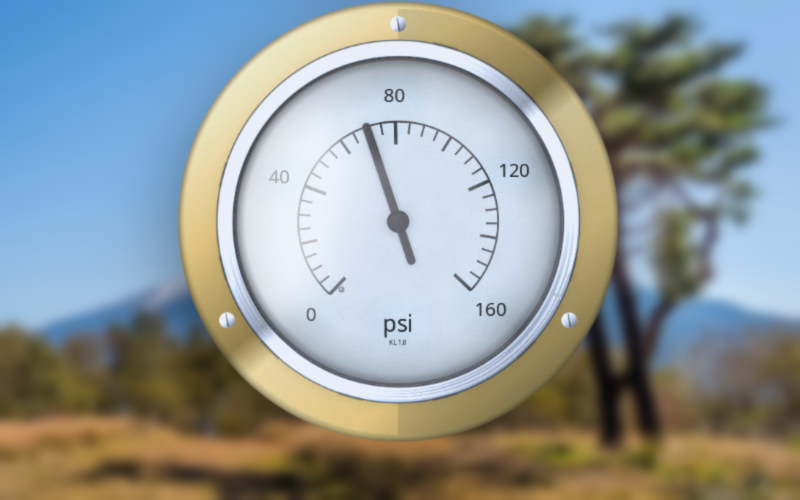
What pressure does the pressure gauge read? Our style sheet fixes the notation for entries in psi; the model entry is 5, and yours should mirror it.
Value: 70
